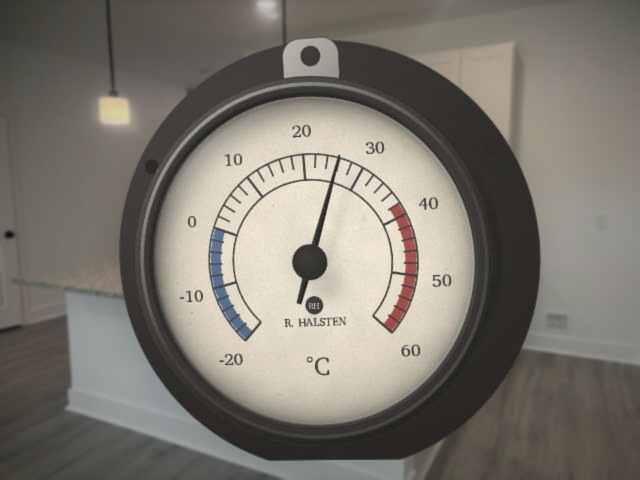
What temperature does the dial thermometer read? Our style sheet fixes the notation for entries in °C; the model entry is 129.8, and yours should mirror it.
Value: 26
